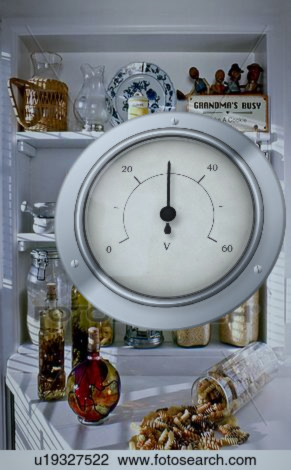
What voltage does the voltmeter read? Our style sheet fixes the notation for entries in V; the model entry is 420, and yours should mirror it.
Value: 30
